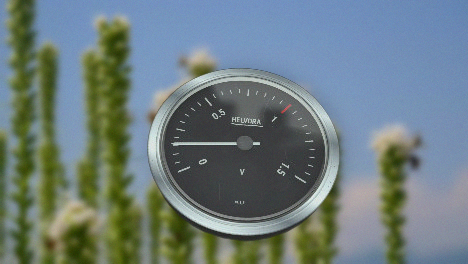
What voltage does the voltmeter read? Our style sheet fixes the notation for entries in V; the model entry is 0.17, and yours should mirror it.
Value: 0.15
